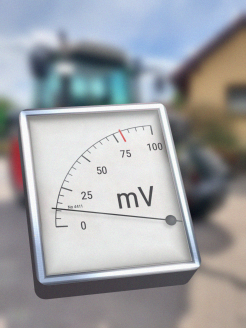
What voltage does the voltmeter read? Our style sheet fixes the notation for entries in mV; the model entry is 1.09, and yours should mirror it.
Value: 10
